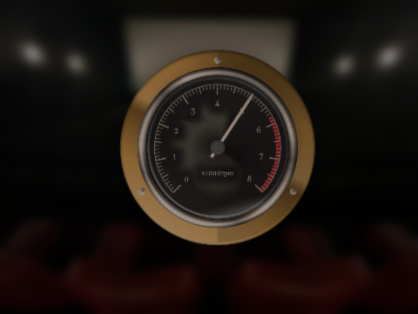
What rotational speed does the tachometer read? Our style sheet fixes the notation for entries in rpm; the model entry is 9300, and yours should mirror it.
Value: 5000
